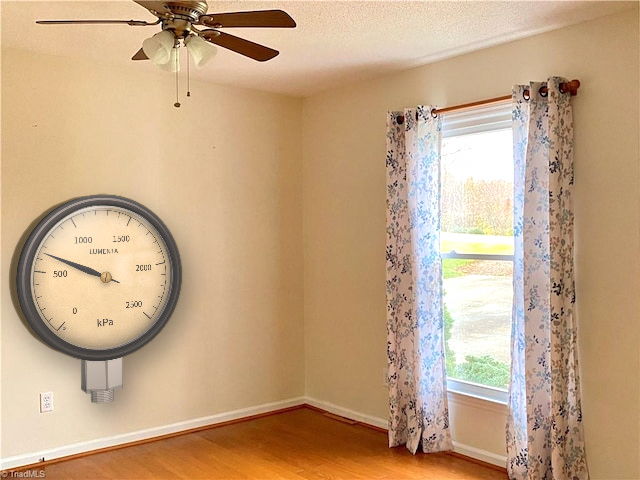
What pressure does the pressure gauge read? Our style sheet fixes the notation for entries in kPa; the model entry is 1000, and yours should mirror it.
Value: 650
